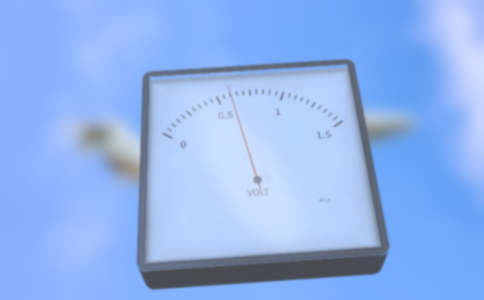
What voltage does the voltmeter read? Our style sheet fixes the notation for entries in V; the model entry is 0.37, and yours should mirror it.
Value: 0.6
